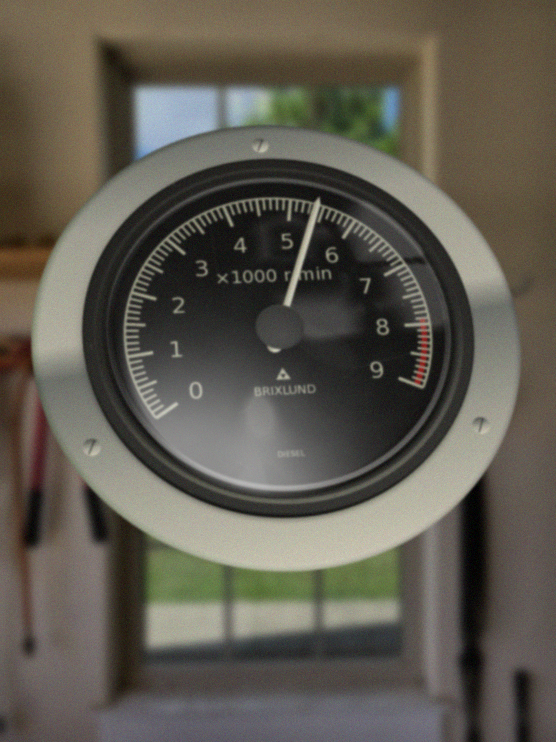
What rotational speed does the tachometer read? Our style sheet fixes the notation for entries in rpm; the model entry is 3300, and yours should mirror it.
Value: 5400
